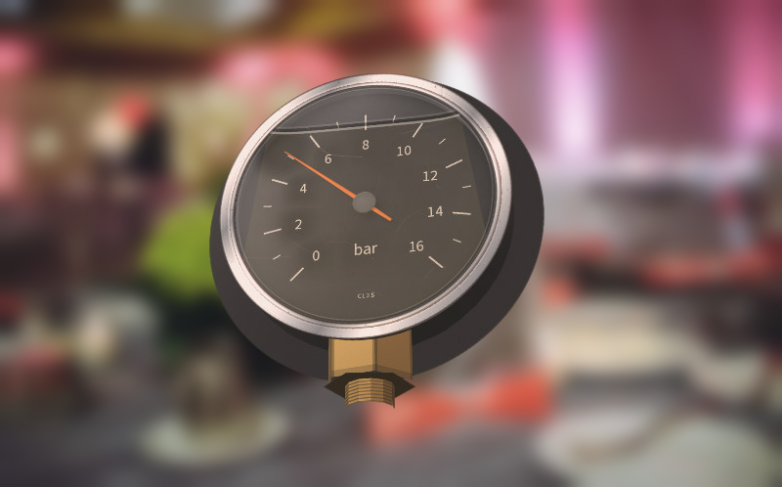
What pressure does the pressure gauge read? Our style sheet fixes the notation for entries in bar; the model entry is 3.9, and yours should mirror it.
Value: 5
